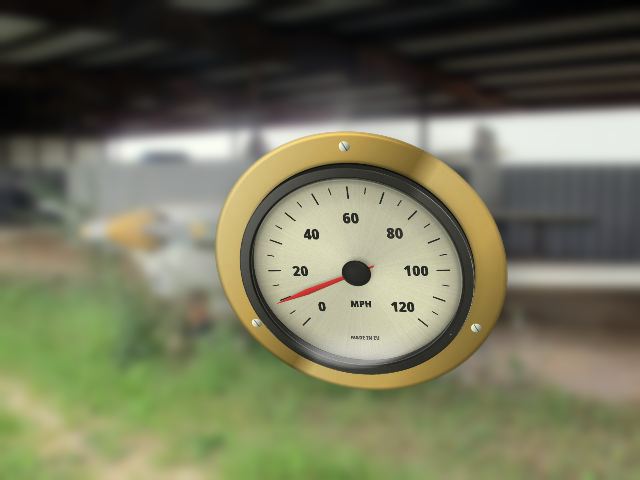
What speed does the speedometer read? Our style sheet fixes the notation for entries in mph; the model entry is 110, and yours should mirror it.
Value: 10
